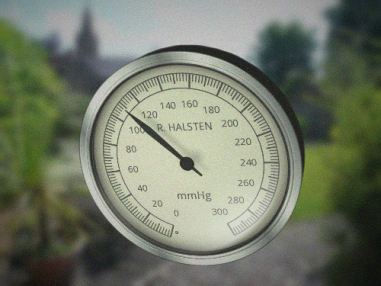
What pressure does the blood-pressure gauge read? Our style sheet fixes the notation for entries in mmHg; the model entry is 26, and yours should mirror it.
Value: 110
